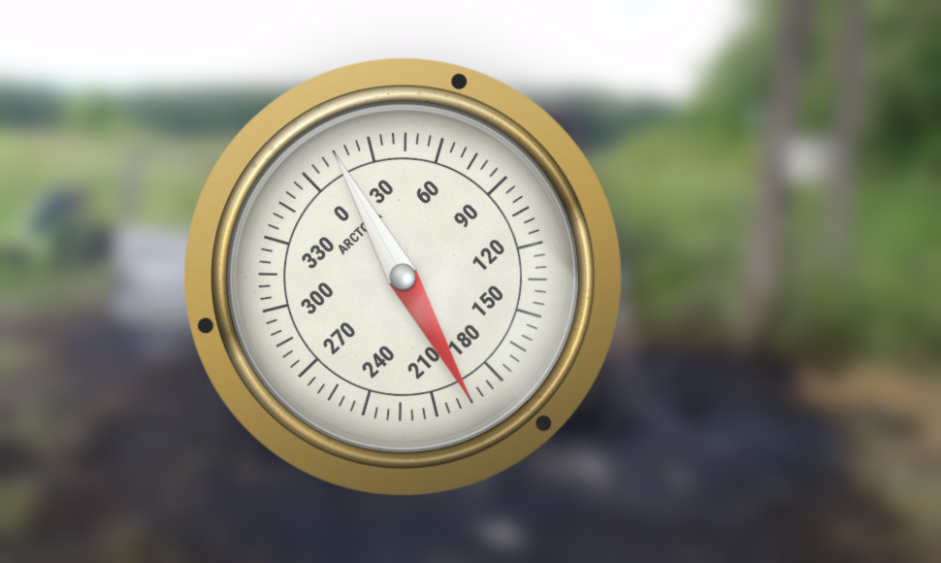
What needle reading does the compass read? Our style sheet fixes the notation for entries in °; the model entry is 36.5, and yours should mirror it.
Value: 195
